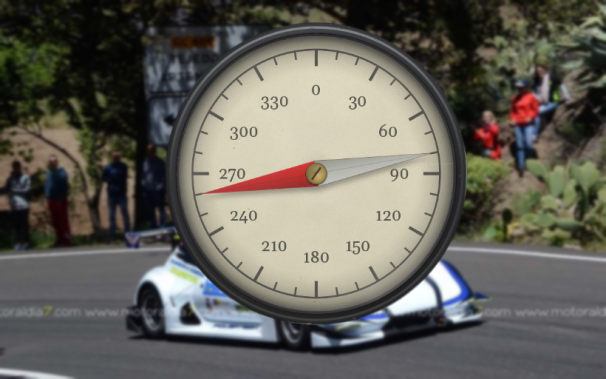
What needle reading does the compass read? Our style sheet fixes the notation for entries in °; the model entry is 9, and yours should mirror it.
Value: 260
